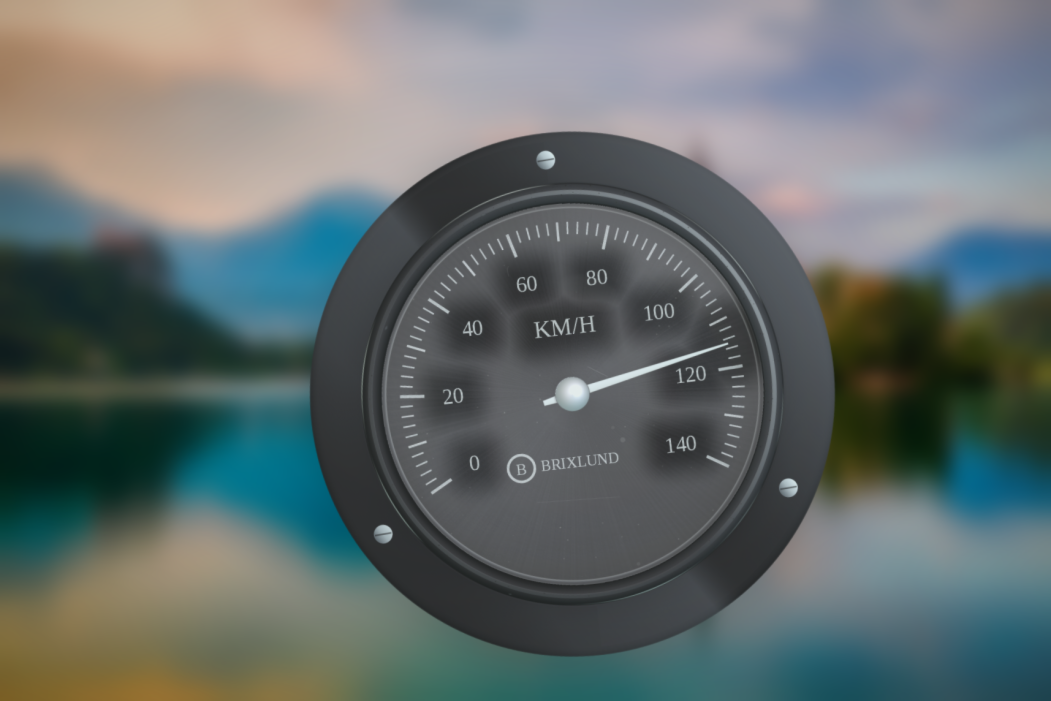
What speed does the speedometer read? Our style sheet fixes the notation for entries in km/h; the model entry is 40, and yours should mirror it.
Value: 115
